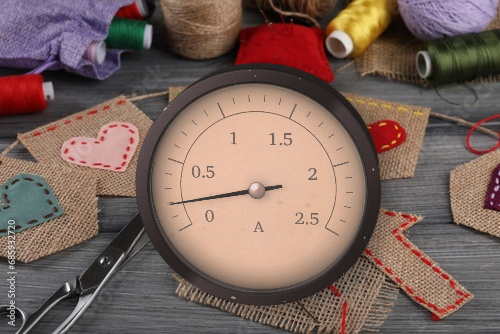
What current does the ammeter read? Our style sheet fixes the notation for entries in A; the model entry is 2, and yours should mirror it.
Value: 0.2
